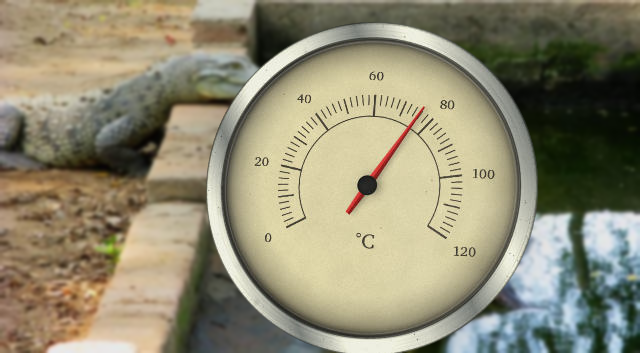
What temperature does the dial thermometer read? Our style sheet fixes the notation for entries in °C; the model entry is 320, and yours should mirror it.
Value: 76
